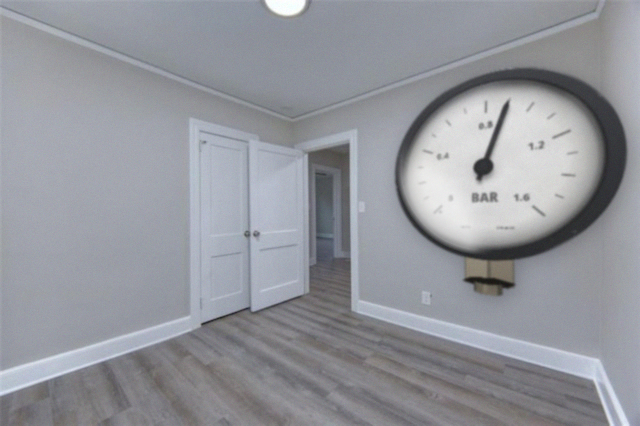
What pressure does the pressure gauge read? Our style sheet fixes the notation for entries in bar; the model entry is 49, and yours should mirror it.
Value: 0.9
